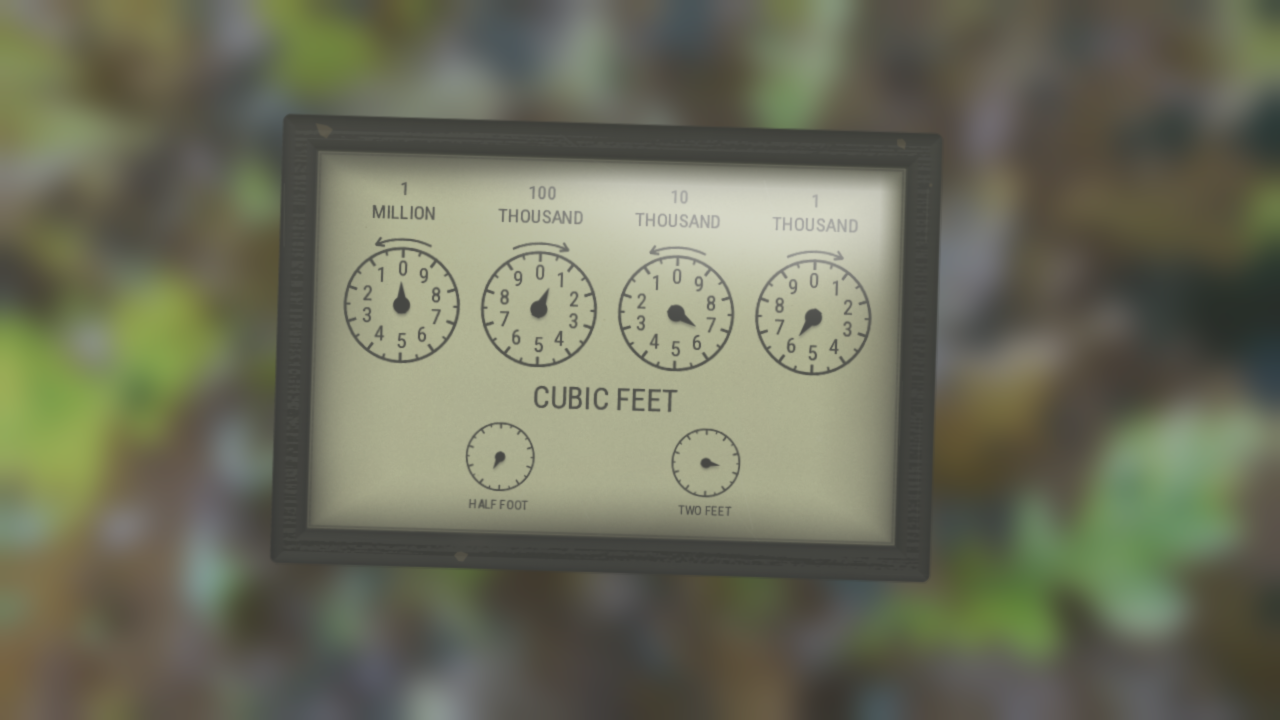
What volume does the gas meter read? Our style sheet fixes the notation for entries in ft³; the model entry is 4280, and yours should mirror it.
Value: 6600
